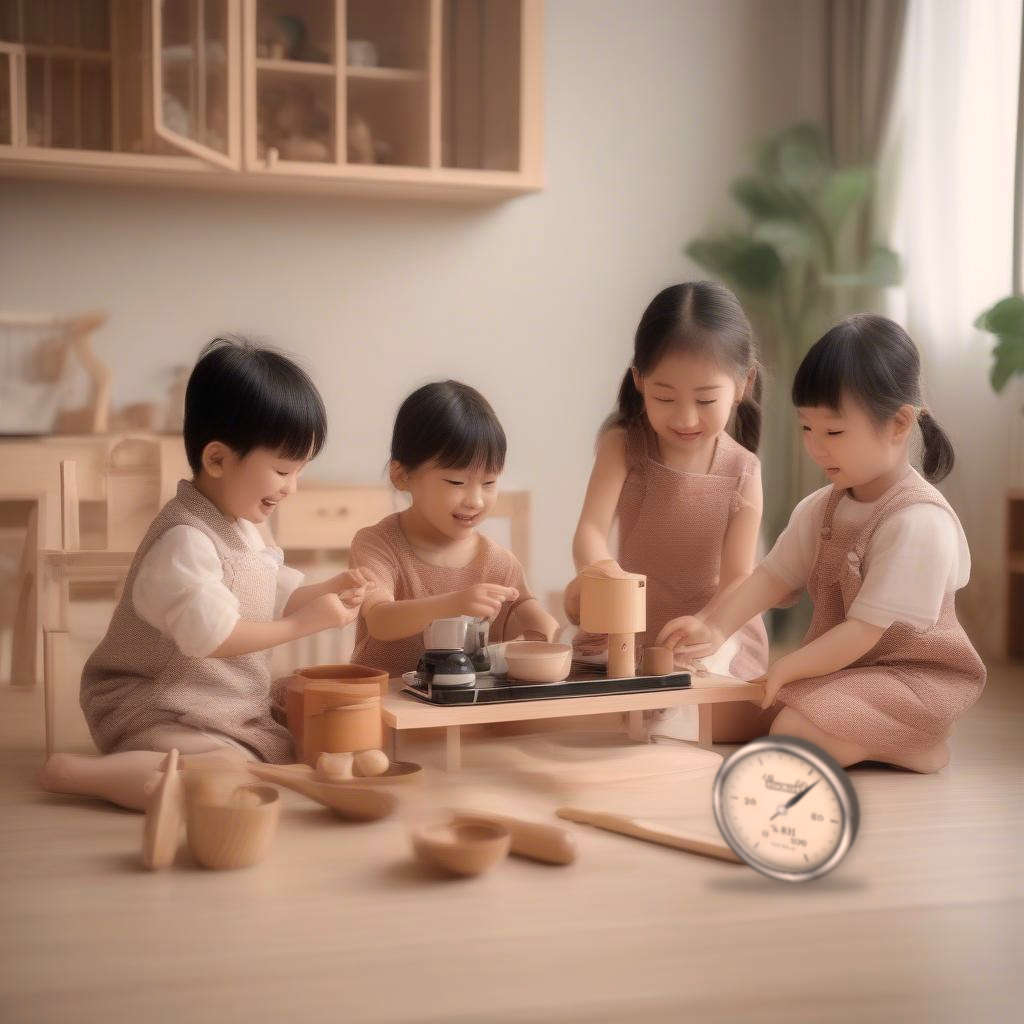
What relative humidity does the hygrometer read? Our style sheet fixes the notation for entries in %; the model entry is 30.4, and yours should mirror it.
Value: 64
